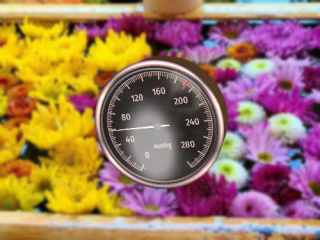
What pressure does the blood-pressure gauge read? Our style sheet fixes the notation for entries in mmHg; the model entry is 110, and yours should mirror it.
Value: 60
